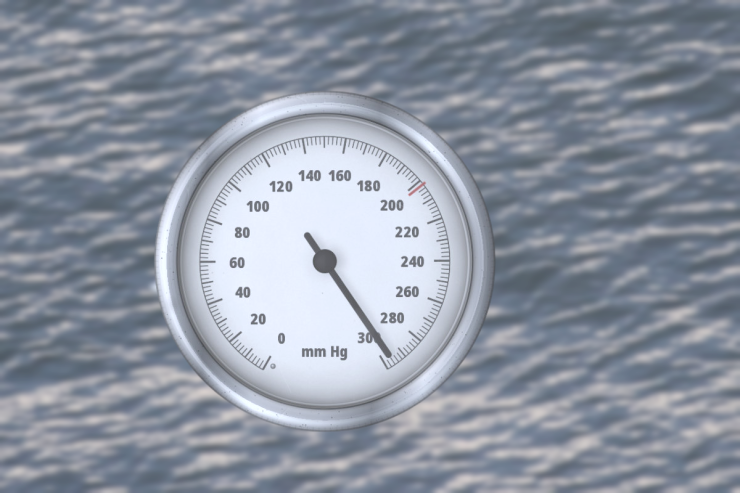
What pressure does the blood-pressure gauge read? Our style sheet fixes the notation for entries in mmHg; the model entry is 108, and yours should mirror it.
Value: 296
